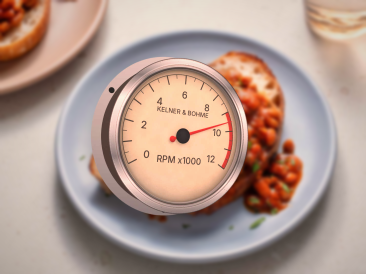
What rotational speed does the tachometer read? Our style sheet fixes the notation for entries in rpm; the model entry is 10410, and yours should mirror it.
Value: 9500
